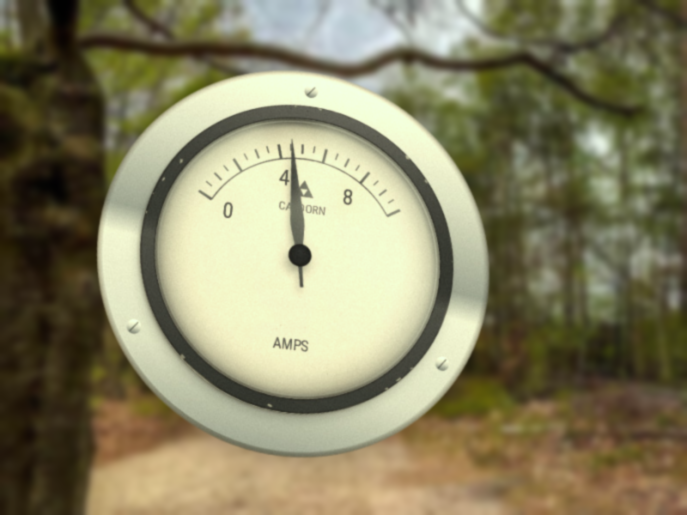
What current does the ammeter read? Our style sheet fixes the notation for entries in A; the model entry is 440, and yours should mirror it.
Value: 4.5
